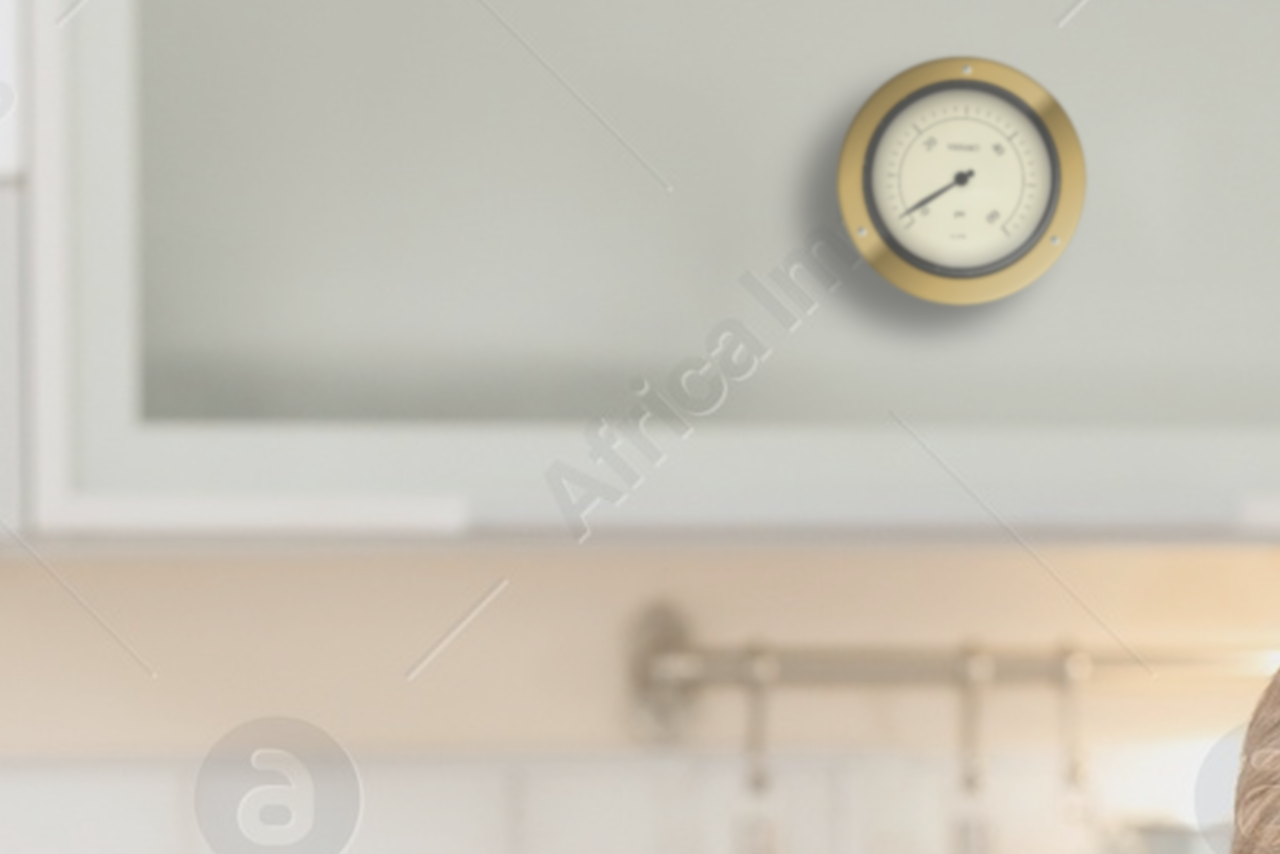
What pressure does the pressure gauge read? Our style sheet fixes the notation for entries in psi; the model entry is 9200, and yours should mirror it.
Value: 2
